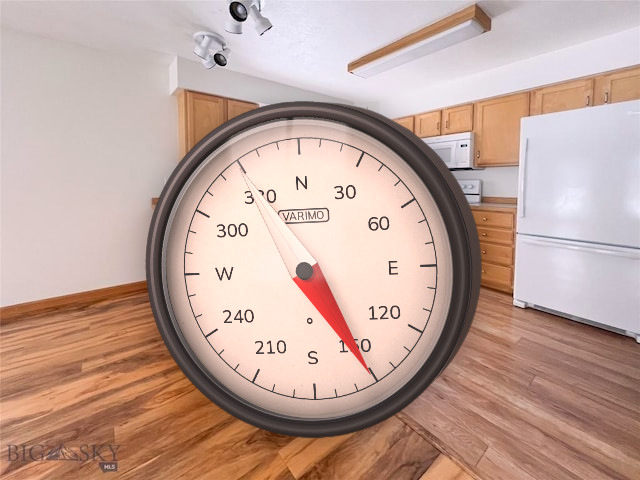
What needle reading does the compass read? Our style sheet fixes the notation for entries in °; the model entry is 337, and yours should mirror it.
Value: 150
